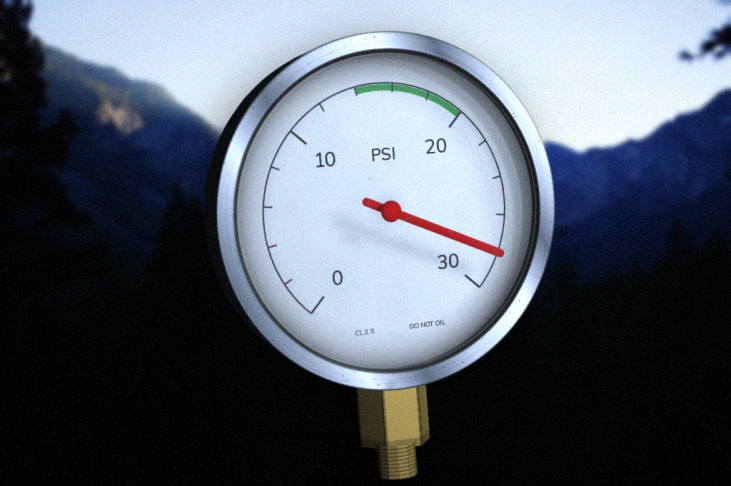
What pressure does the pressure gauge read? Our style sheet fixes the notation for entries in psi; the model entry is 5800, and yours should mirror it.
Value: 28
